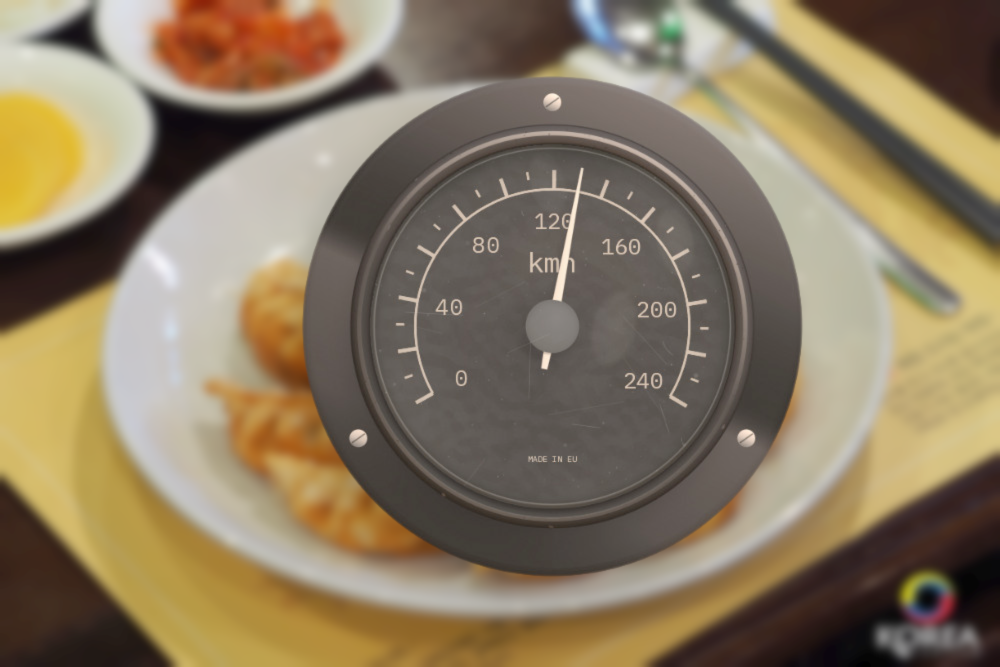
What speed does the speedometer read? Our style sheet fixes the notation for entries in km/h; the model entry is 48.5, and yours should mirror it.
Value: 130
